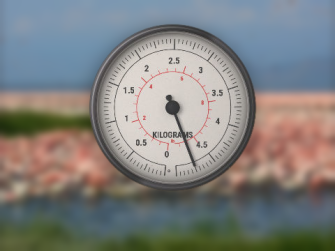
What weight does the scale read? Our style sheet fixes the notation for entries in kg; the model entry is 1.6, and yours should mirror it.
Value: 4.75
